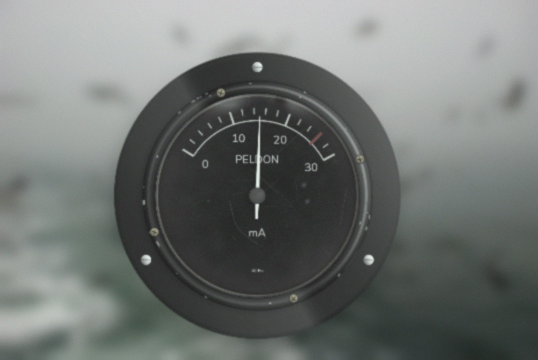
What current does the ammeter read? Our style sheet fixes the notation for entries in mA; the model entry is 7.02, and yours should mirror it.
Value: 15
